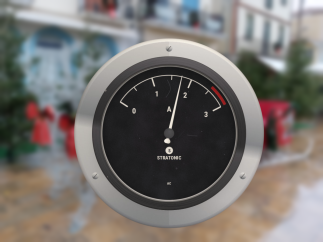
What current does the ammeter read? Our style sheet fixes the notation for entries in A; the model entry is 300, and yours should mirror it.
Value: 1.75
